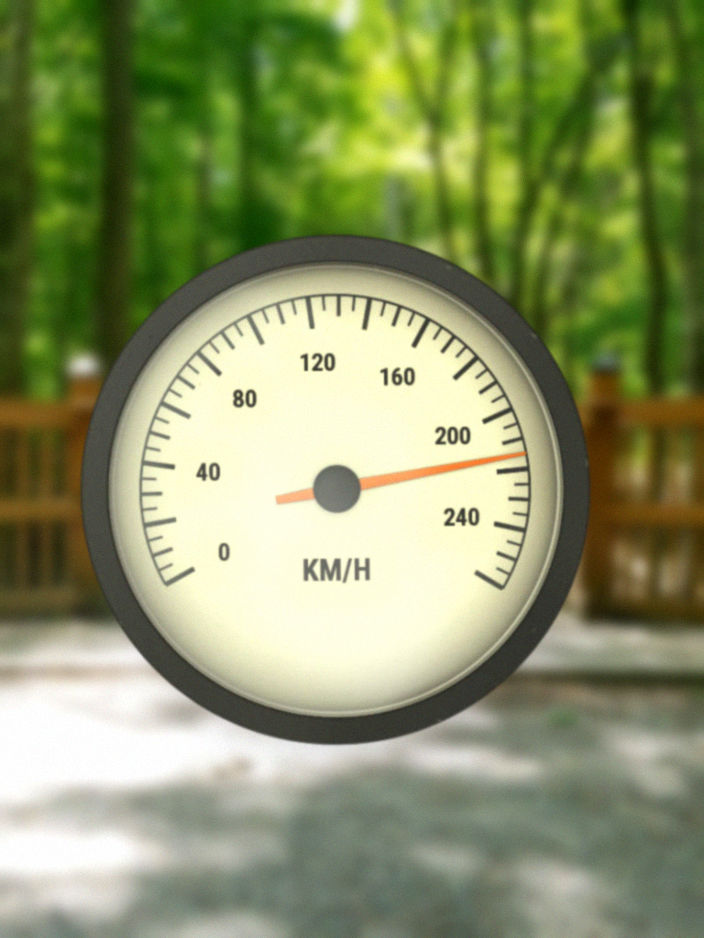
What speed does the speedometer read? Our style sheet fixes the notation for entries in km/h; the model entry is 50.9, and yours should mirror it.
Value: 215
